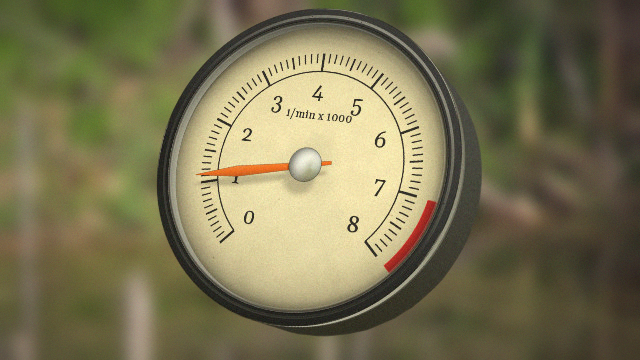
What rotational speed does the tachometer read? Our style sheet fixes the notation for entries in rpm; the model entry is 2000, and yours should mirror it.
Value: 1100
